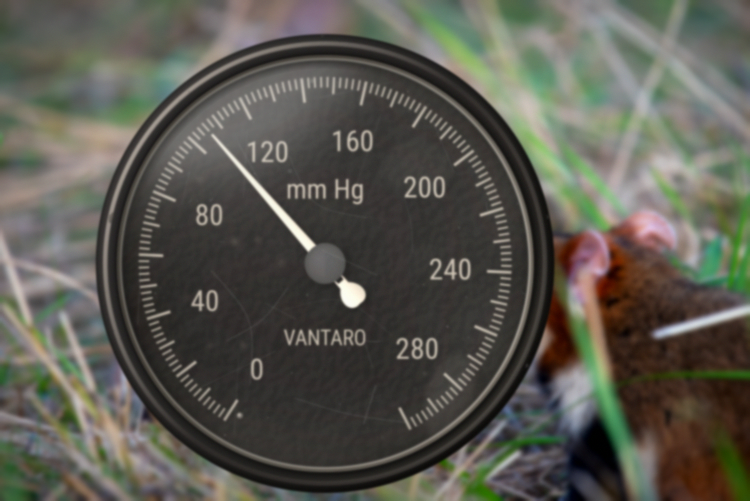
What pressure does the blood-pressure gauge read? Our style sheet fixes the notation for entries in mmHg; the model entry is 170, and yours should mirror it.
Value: 106
